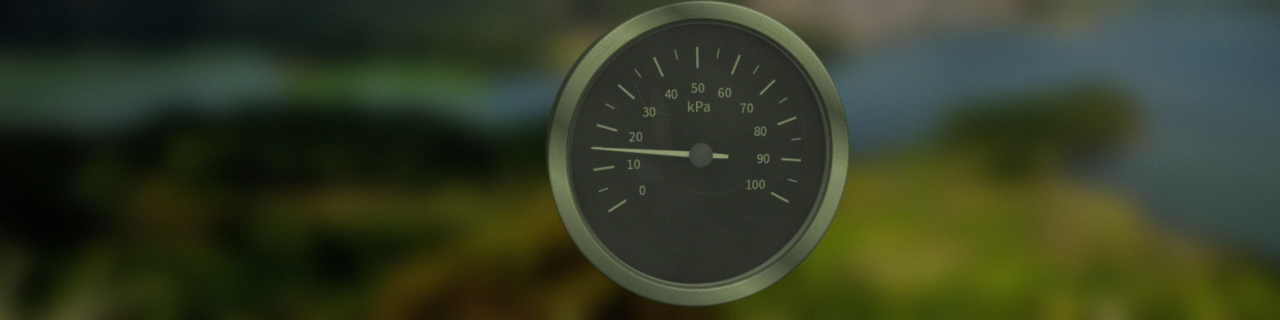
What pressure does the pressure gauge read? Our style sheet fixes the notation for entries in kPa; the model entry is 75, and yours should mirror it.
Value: 15
